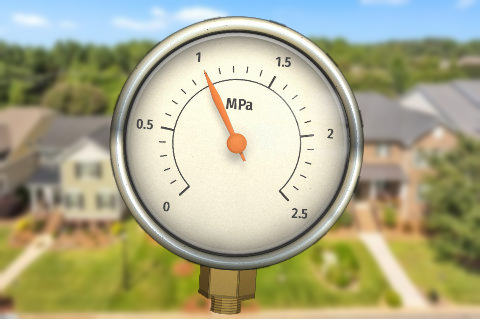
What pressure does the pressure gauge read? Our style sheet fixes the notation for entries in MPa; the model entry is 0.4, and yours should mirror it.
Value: 1
